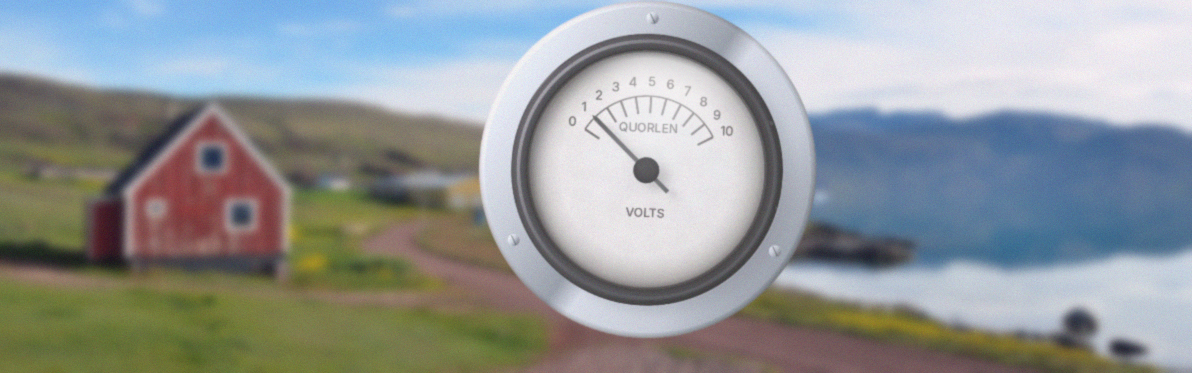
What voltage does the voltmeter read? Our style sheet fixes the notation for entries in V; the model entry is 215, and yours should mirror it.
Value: 1
